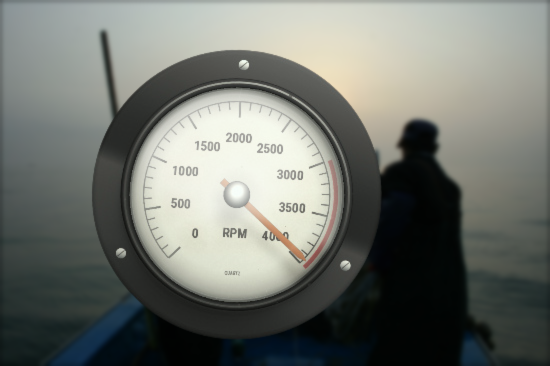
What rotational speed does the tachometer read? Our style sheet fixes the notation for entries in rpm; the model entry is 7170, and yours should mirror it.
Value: 3950
